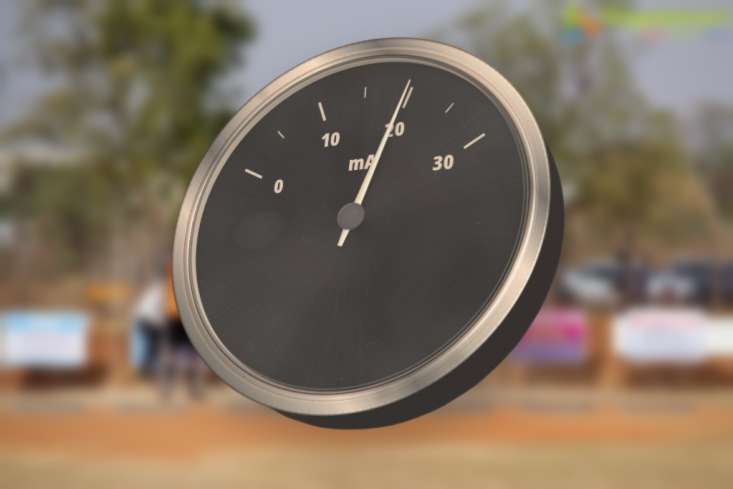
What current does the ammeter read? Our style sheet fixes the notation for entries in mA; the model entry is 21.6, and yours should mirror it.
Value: 20
